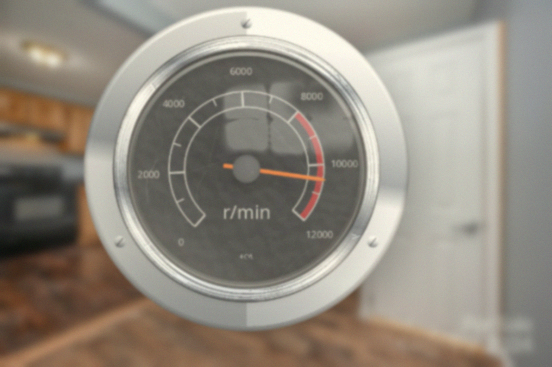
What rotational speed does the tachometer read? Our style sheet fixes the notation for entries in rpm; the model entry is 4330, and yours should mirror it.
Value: 10500
